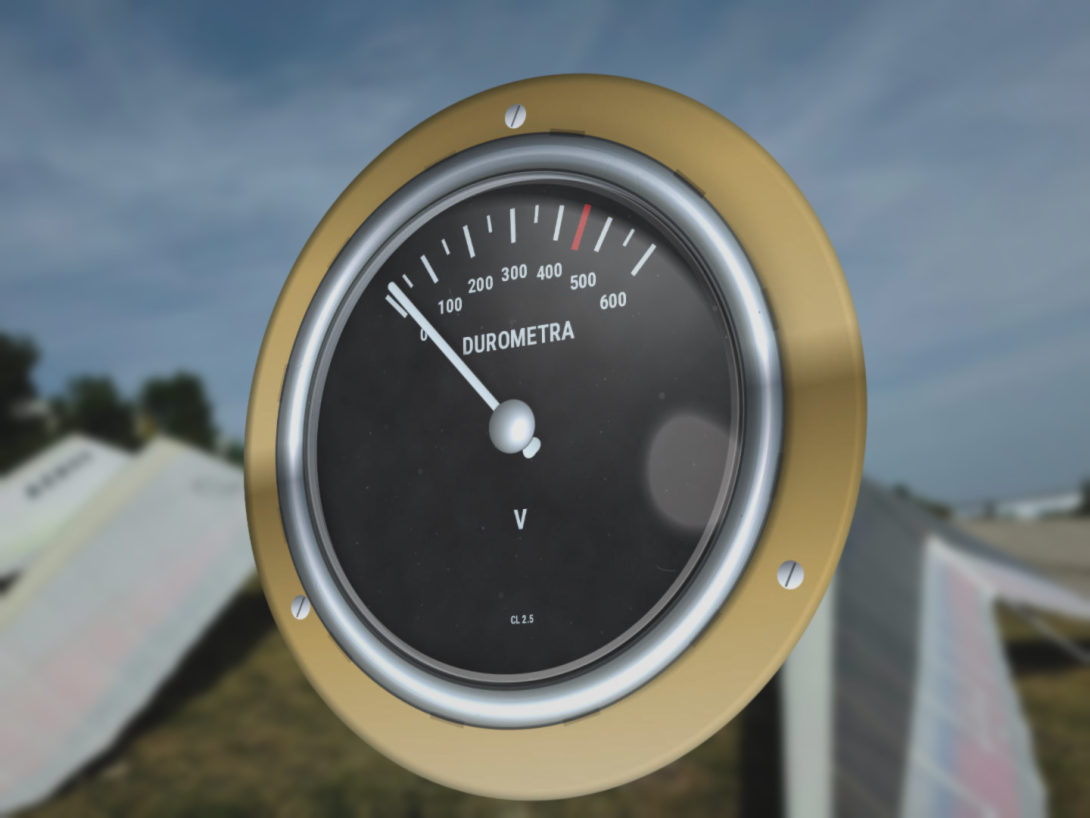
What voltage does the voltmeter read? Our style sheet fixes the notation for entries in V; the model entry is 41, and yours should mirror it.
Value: 25
